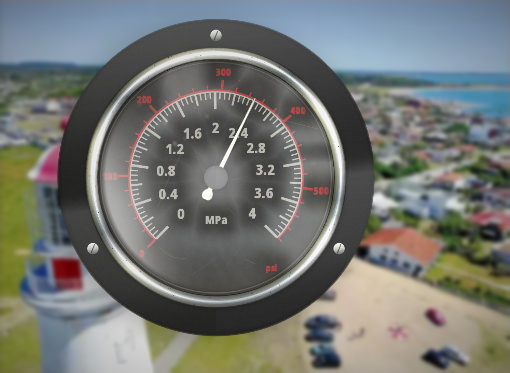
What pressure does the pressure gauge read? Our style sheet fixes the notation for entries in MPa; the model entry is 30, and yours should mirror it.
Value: 2.4
